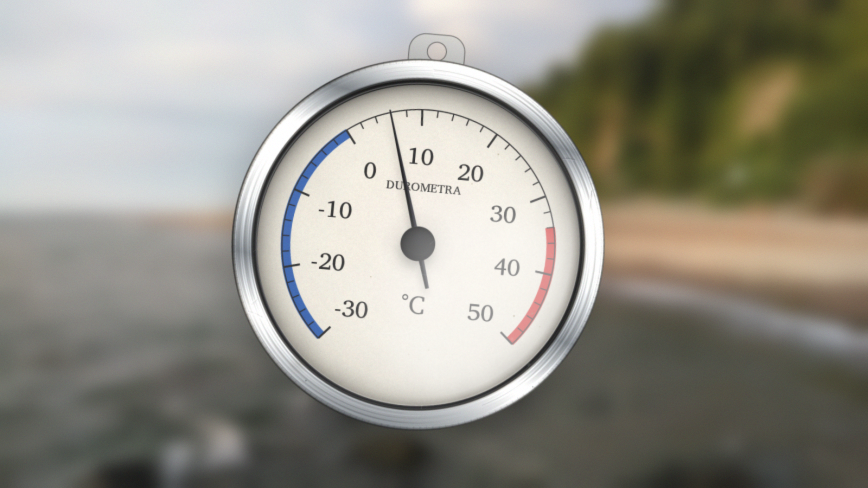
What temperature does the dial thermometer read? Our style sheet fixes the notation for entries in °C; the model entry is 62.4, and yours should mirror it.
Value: 6
